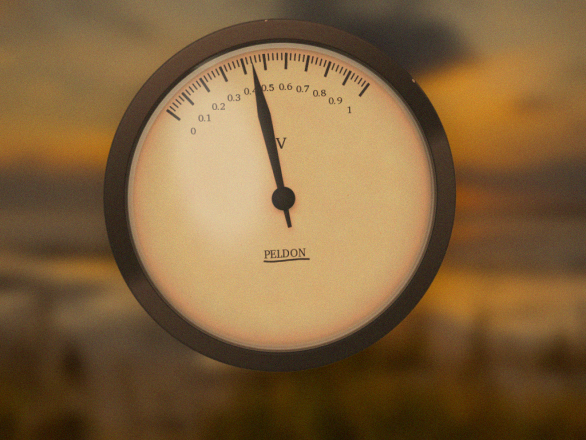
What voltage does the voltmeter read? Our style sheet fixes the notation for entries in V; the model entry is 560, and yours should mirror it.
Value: 0.44
